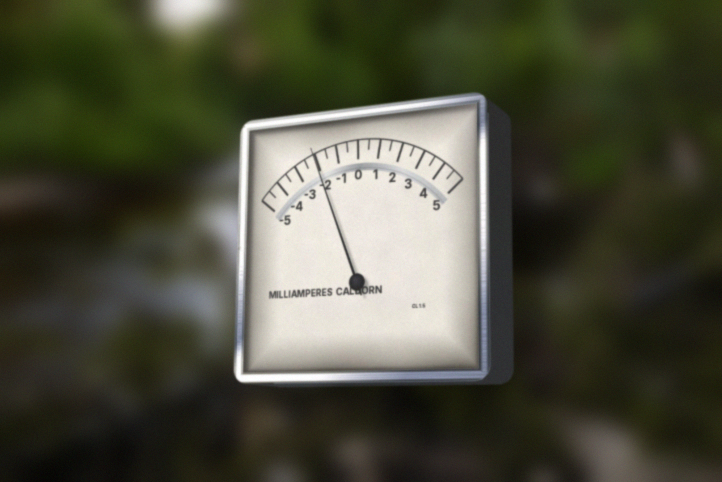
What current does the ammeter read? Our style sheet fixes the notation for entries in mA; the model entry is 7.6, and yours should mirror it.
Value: -2
